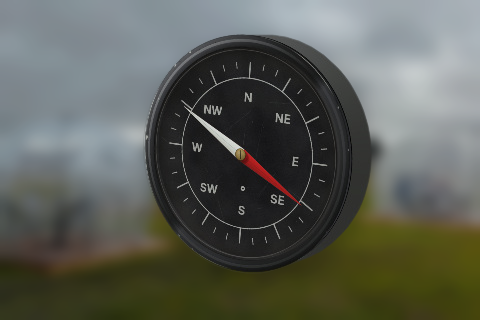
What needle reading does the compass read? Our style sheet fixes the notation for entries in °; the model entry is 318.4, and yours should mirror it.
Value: 120
